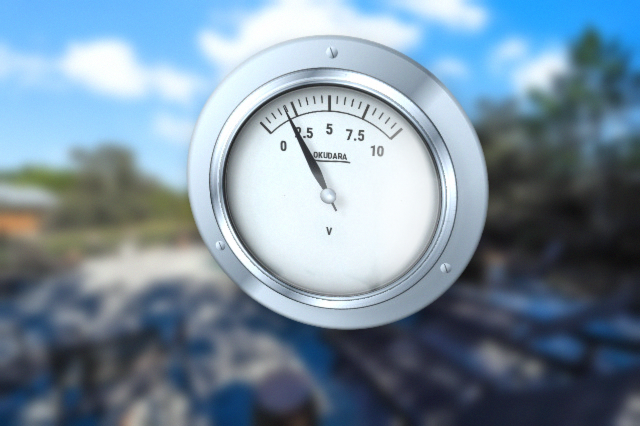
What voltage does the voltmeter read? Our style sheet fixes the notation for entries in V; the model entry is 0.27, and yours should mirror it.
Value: 2
